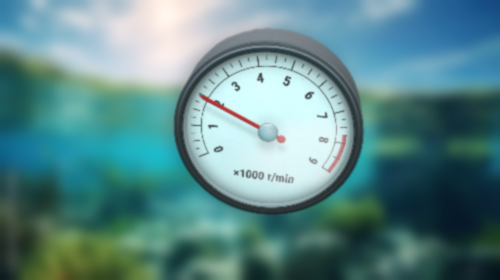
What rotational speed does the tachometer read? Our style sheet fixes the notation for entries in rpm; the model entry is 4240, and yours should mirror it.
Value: 2000
